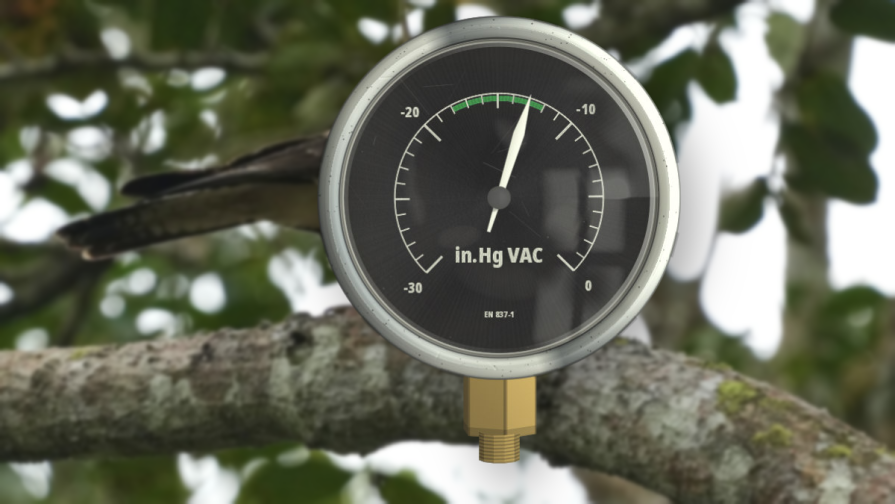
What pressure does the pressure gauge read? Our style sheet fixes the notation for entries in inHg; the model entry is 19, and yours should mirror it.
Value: -13
